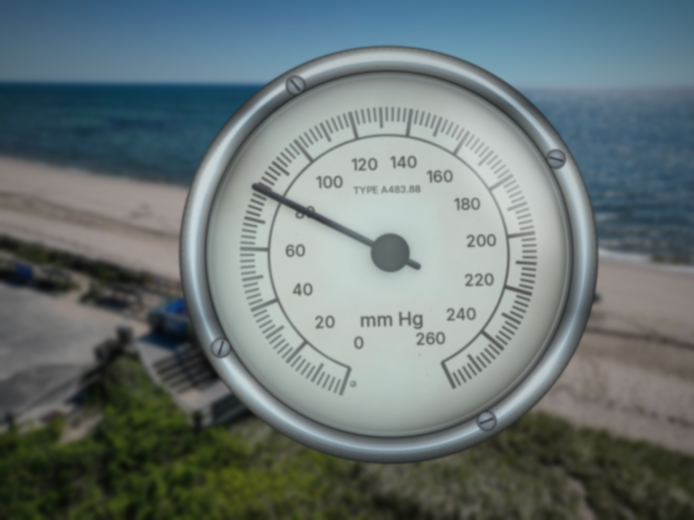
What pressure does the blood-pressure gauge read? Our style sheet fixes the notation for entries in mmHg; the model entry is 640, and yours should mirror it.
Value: 80
